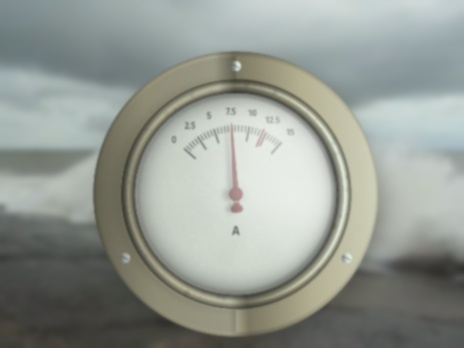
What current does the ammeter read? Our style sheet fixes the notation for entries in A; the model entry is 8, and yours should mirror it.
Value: 7.5
